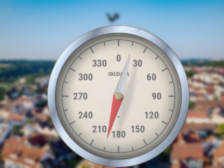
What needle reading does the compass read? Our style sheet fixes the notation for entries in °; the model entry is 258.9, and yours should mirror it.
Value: 195
